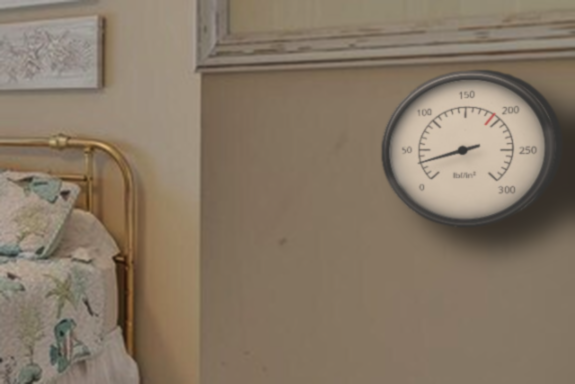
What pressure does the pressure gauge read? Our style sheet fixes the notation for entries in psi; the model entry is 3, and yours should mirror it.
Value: 30
